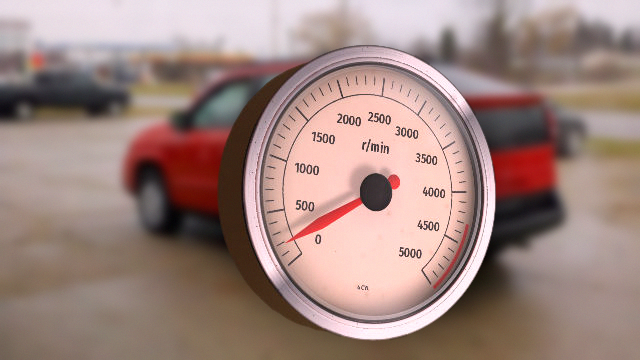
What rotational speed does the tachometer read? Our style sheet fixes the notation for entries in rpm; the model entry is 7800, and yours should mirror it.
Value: 200
